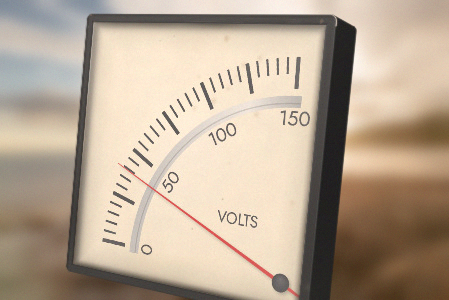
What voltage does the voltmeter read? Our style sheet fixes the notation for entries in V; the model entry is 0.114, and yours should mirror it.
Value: 40
